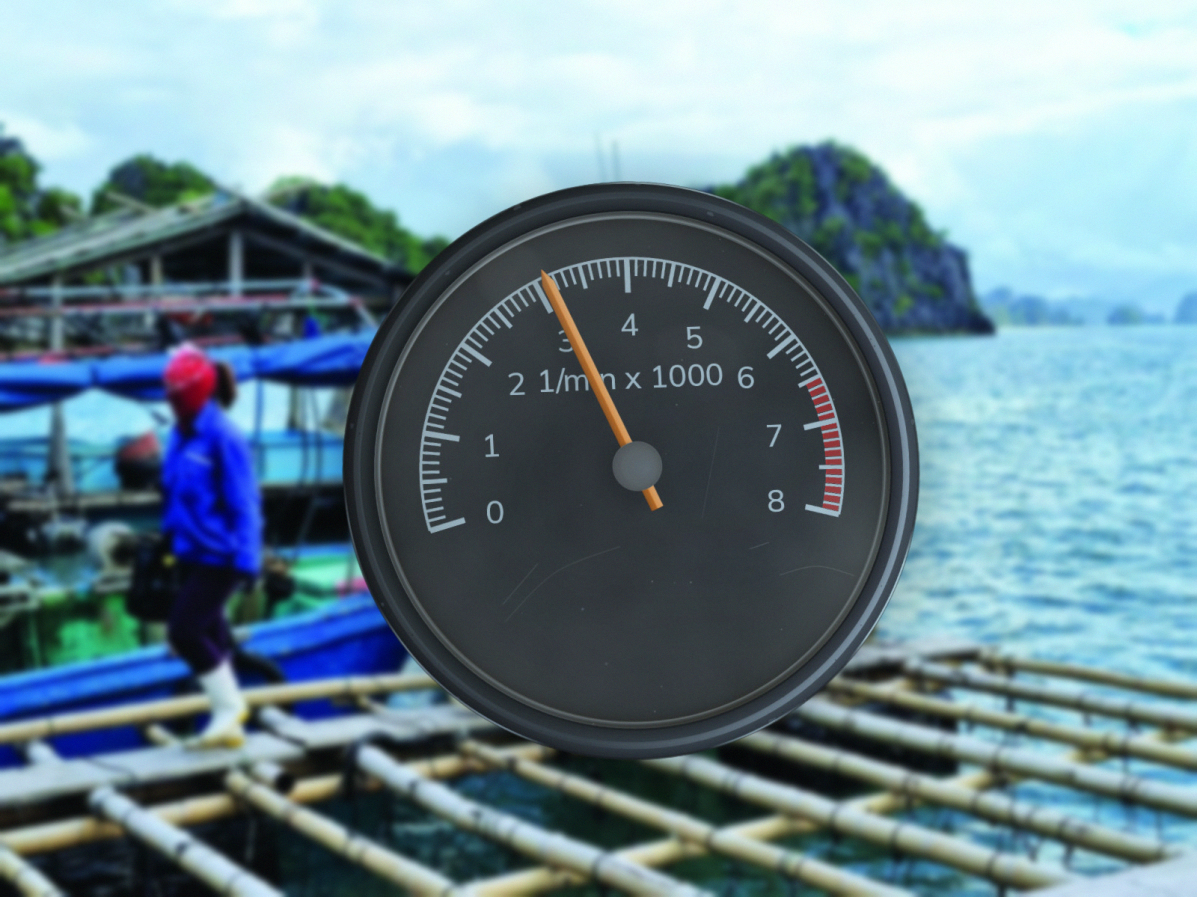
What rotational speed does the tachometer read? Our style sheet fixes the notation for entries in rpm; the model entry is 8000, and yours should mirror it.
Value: 3100
